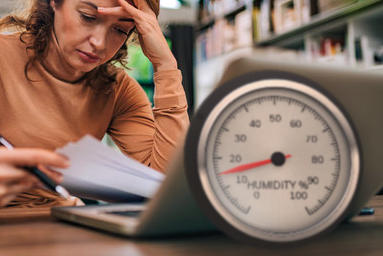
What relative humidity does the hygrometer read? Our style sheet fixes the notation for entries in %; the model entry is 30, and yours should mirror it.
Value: 15
